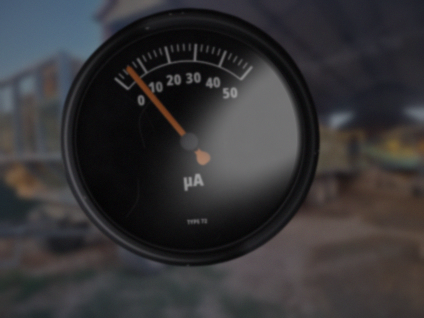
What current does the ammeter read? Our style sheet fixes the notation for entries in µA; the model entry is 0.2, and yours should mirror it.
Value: 6
